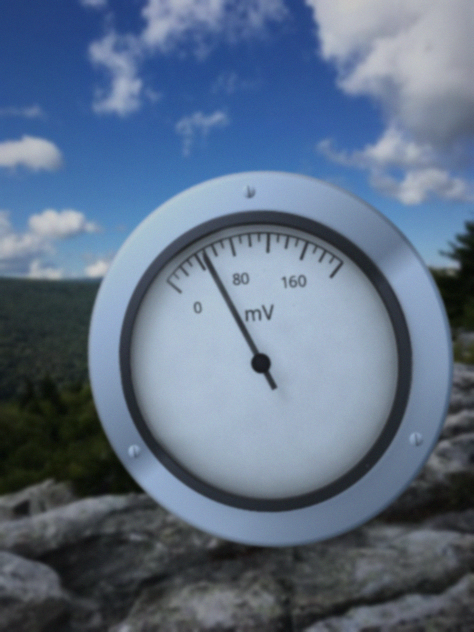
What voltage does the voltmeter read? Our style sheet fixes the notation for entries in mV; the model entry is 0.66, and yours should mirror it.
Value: 50
